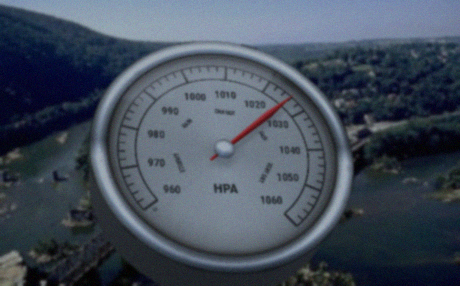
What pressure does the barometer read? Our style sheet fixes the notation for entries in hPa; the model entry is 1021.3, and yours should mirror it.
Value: 1026
